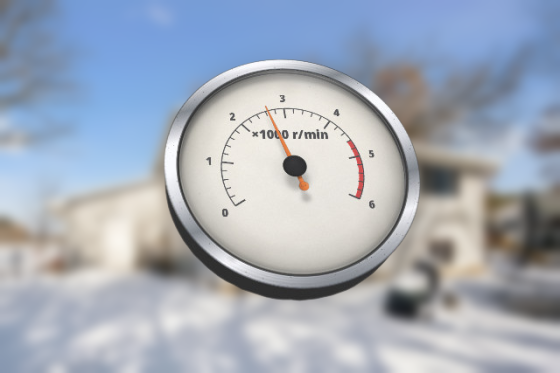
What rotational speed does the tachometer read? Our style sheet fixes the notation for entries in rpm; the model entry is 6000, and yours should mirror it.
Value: 2600
